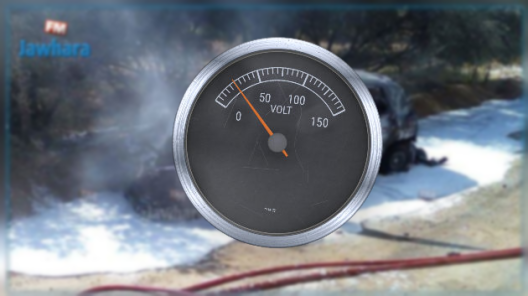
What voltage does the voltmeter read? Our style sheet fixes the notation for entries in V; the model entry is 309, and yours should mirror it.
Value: 25
